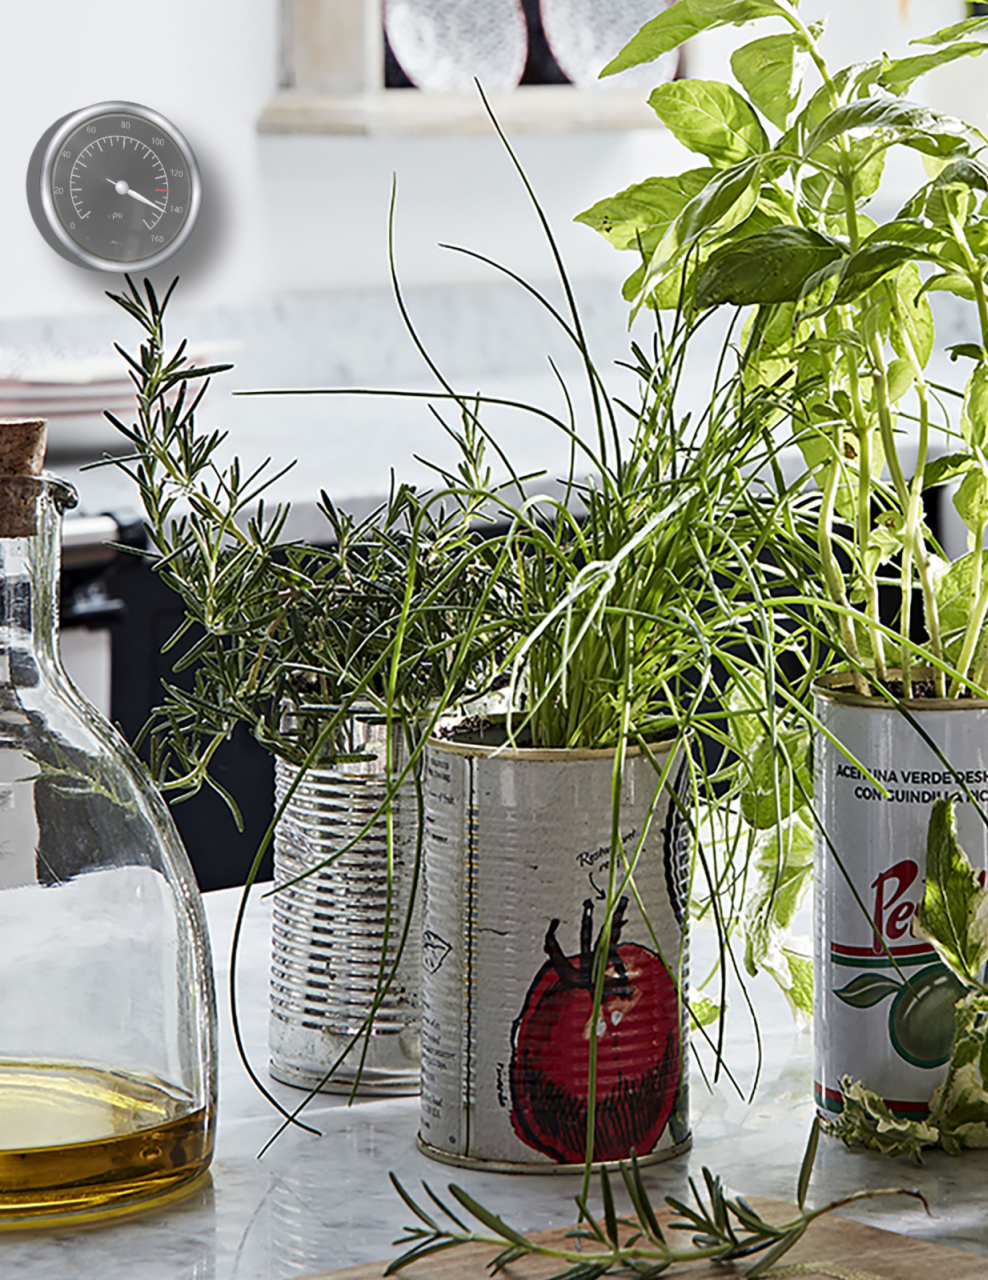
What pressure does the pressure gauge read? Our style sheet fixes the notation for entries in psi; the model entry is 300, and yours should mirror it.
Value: 145
